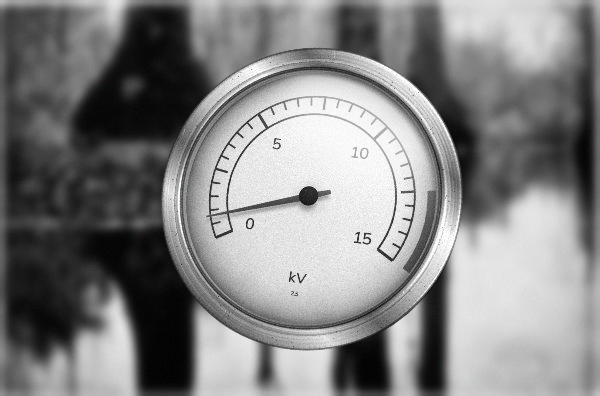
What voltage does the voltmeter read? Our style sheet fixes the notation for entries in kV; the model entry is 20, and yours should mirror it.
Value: 0.75
